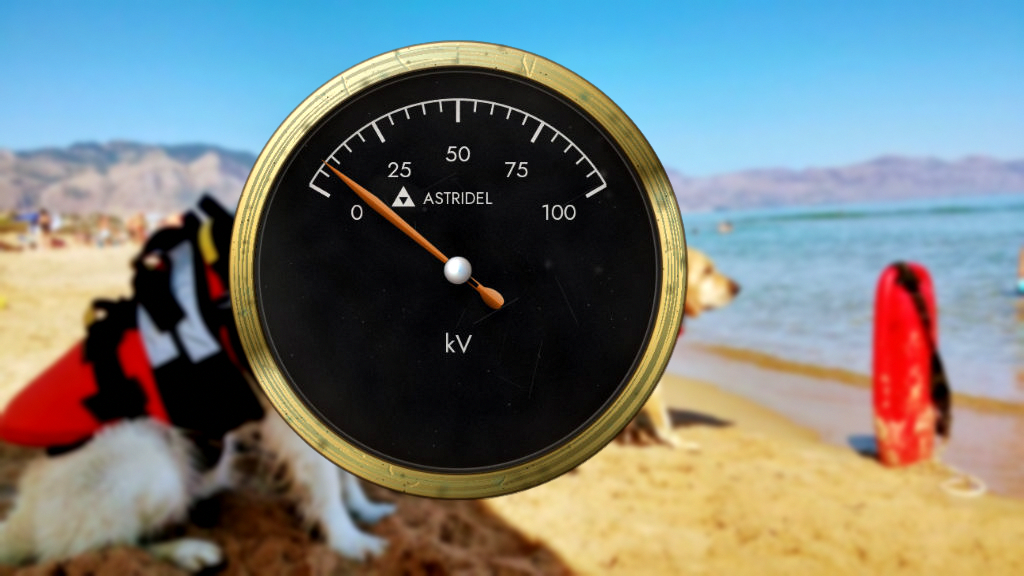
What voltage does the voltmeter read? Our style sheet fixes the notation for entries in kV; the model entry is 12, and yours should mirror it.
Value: 7.5
